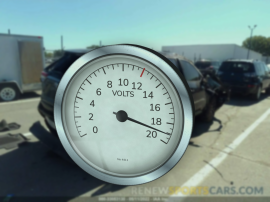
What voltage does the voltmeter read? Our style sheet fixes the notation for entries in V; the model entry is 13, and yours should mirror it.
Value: 19
